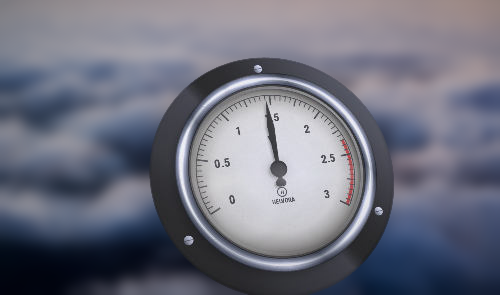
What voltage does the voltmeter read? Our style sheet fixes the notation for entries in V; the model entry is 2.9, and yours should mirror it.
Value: 1.45
